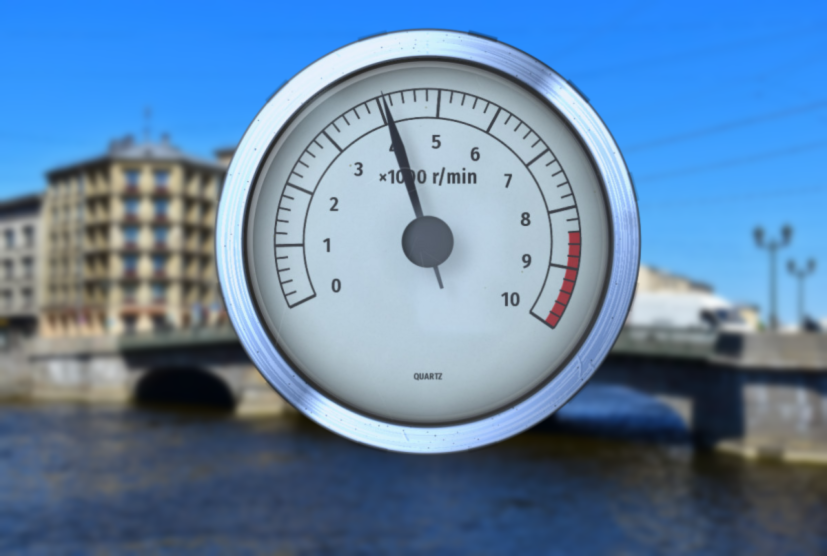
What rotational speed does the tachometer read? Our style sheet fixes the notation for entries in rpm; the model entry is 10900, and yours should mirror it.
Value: 4100
